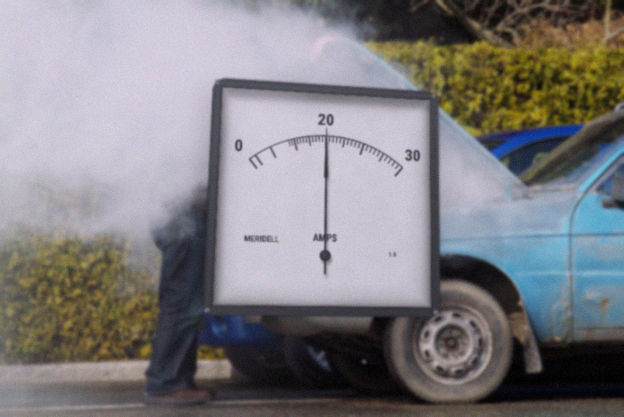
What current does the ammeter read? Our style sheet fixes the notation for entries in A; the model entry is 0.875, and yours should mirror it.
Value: 20
